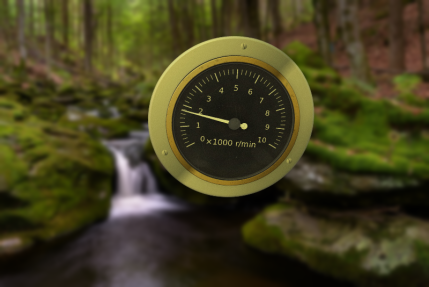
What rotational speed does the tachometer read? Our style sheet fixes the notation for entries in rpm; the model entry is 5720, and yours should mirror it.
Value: 1800
